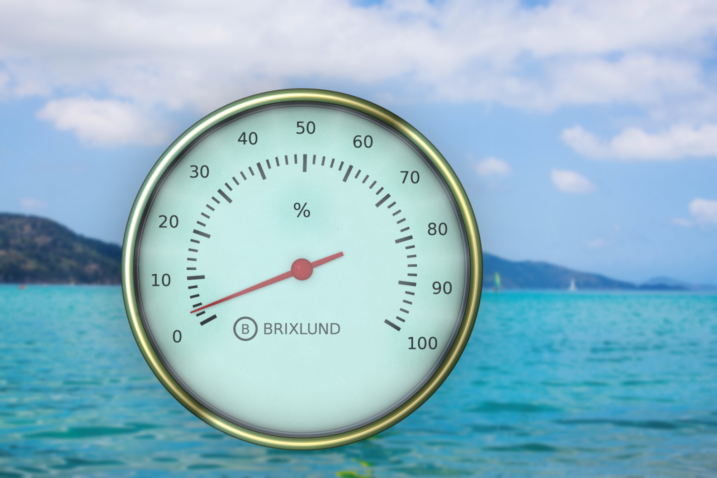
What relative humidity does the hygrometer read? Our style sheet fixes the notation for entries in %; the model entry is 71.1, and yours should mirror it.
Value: 3
